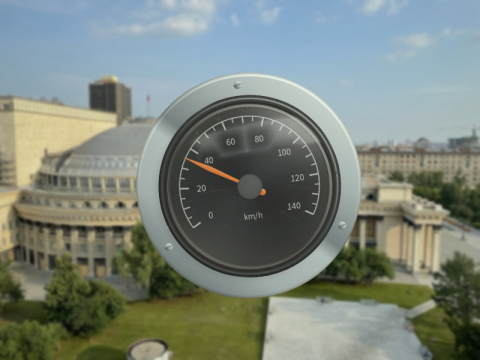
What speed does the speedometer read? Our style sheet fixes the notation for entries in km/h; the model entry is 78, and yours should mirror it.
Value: 35
